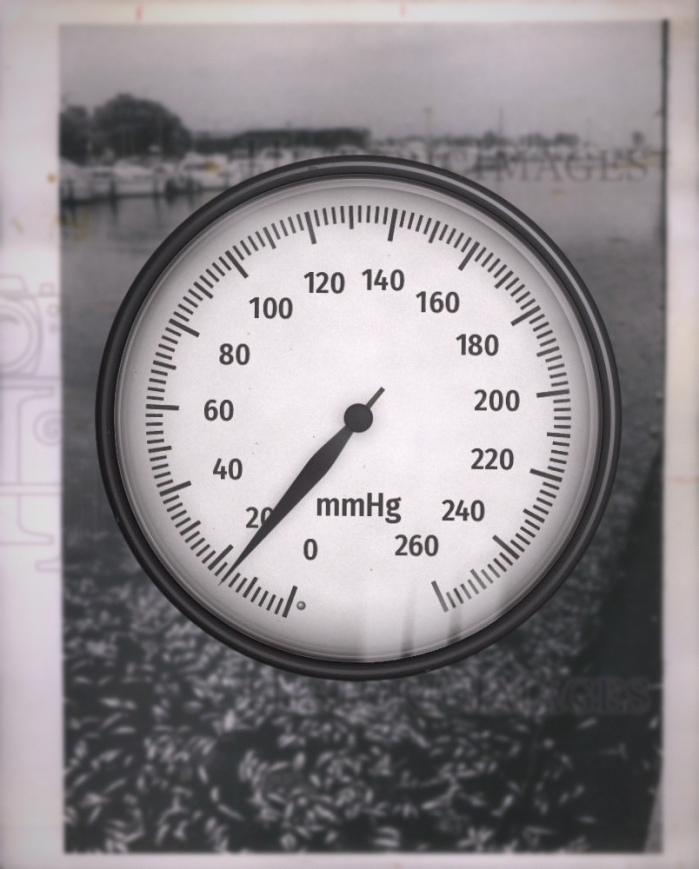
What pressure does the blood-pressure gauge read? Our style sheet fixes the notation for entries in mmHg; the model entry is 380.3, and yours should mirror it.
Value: 16
